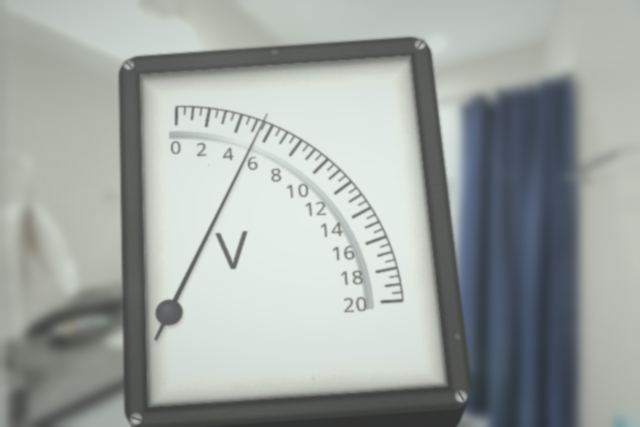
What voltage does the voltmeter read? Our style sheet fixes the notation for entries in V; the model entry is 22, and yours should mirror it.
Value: 5.5
